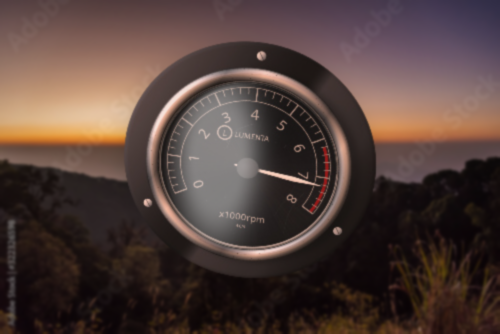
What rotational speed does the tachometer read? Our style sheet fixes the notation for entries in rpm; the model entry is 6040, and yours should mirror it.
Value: 7200
